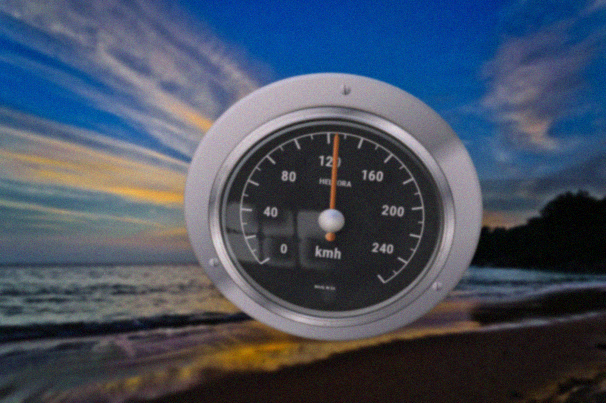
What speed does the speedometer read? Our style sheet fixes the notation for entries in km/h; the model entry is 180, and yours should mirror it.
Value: 125
